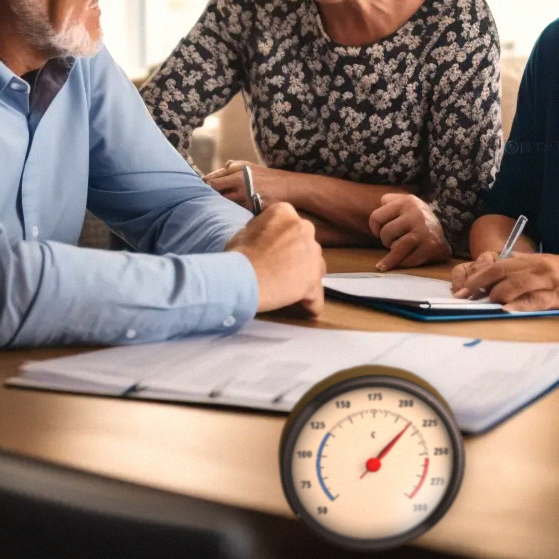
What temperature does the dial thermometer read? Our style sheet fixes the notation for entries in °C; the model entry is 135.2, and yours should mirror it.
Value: 212.5
